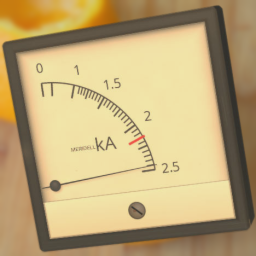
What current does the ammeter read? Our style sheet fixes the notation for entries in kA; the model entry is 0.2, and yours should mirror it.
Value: 2.45
